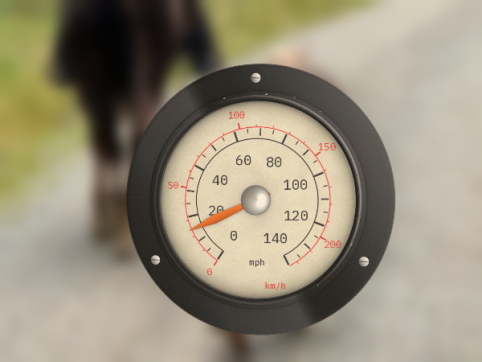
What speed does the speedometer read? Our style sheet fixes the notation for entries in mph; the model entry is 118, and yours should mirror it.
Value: 15
